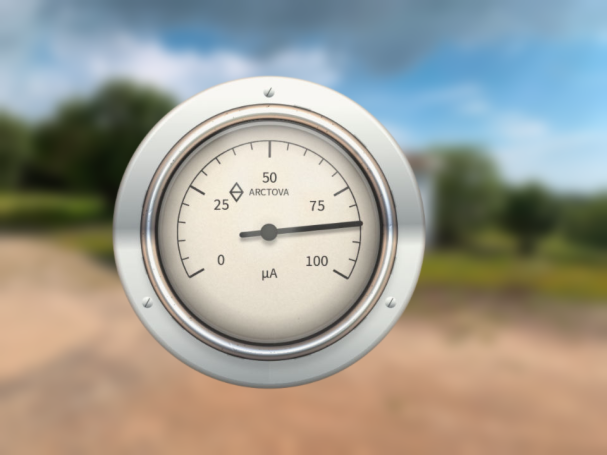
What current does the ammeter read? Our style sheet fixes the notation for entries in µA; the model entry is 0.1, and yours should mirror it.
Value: 85
